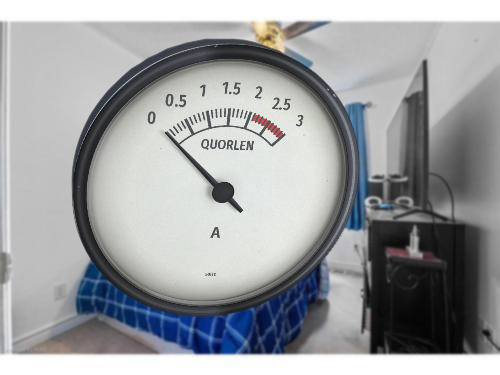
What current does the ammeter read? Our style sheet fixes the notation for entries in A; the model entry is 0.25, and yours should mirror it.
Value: 0
